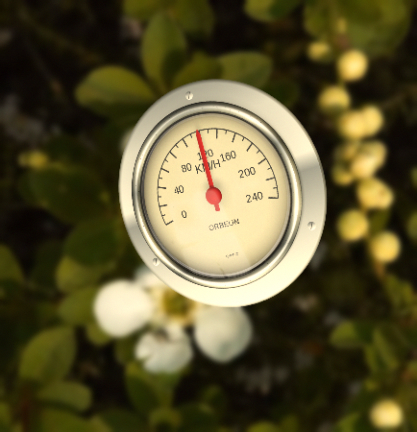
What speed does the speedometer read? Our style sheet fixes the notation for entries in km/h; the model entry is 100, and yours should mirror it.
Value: 120
